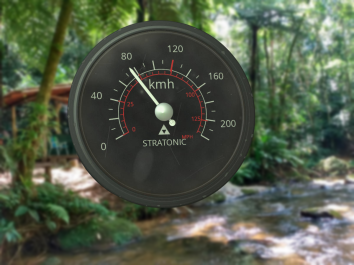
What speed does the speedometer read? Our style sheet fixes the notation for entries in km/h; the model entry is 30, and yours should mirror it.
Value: 75
